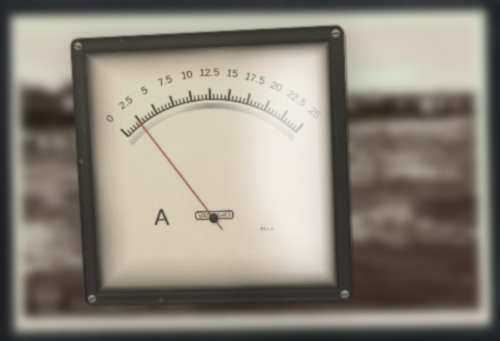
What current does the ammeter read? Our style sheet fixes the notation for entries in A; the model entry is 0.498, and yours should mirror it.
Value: 2.5
